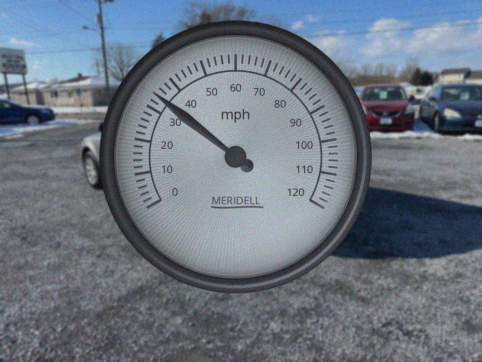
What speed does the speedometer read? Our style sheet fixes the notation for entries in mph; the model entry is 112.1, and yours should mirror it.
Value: 34
